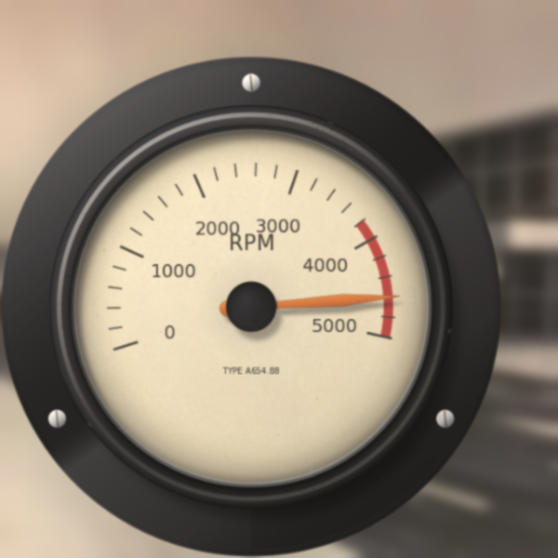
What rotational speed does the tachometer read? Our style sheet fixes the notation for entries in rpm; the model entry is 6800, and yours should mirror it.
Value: 4600
